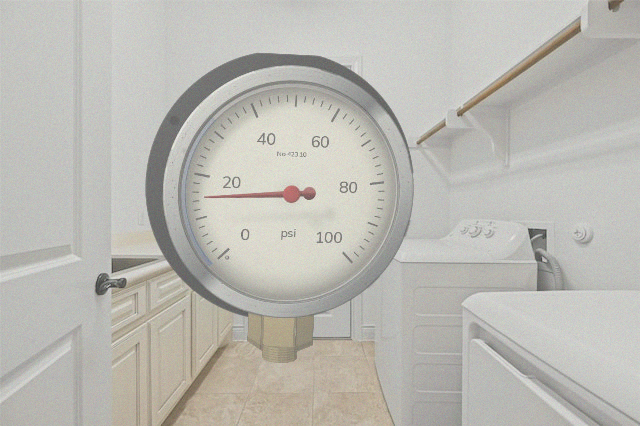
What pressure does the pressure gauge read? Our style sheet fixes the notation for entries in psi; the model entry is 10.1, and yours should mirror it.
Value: 15
